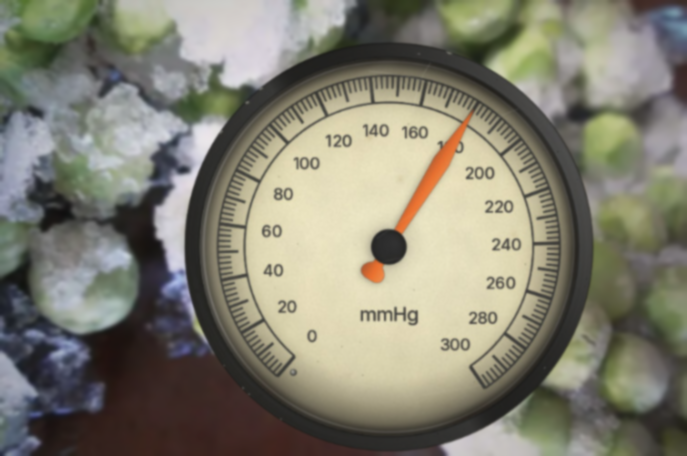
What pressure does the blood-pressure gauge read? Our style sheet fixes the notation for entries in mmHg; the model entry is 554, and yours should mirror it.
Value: 180
